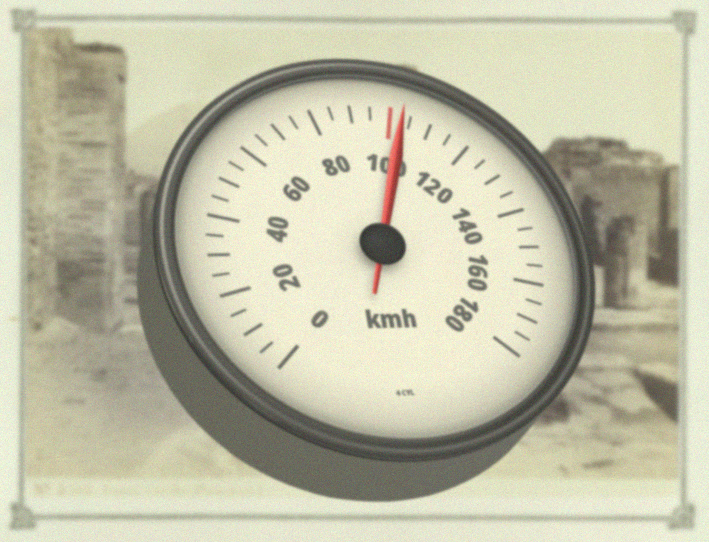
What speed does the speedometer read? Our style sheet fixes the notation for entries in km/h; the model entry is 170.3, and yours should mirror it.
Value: 102.5
